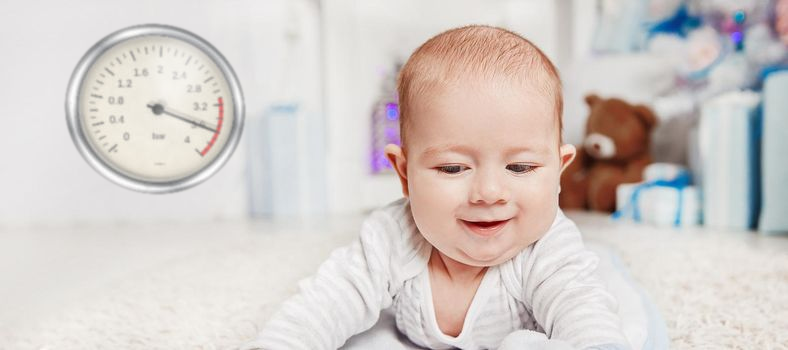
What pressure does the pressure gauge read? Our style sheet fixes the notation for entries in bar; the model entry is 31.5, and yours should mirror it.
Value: 3.6
